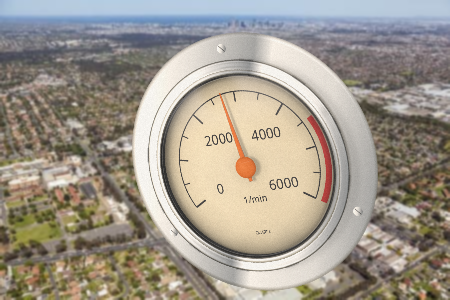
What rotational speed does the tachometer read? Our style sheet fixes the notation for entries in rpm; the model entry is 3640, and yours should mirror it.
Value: 2750
